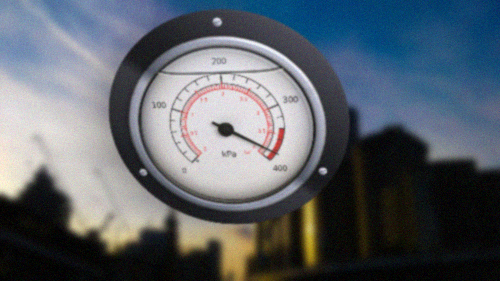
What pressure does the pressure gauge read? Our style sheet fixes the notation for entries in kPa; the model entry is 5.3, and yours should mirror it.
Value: 380
